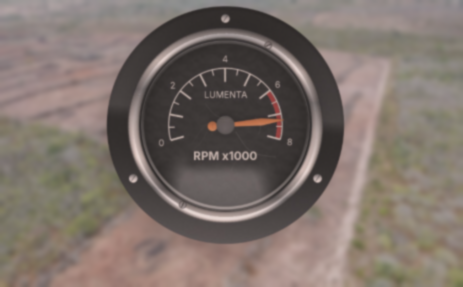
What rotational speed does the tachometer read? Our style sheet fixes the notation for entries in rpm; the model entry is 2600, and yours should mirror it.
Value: 7250
